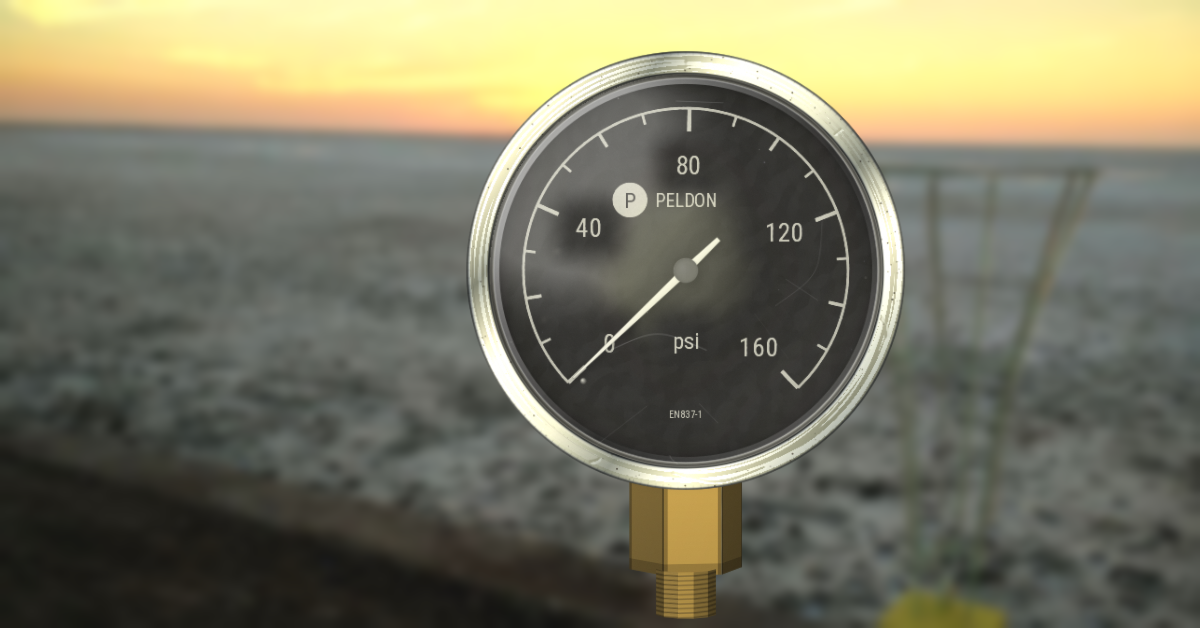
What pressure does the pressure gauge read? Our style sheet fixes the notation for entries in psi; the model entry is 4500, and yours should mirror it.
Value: 0
